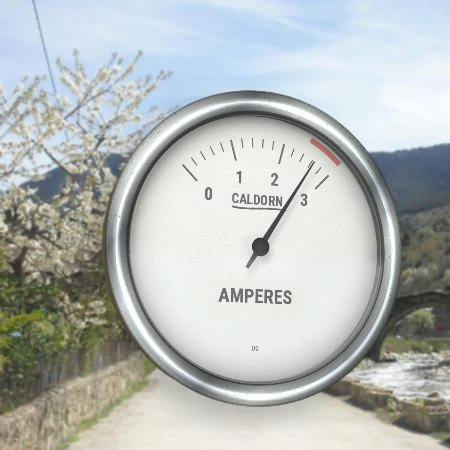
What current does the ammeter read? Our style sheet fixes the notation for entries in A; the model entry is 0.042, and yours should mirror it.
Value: 2.6
